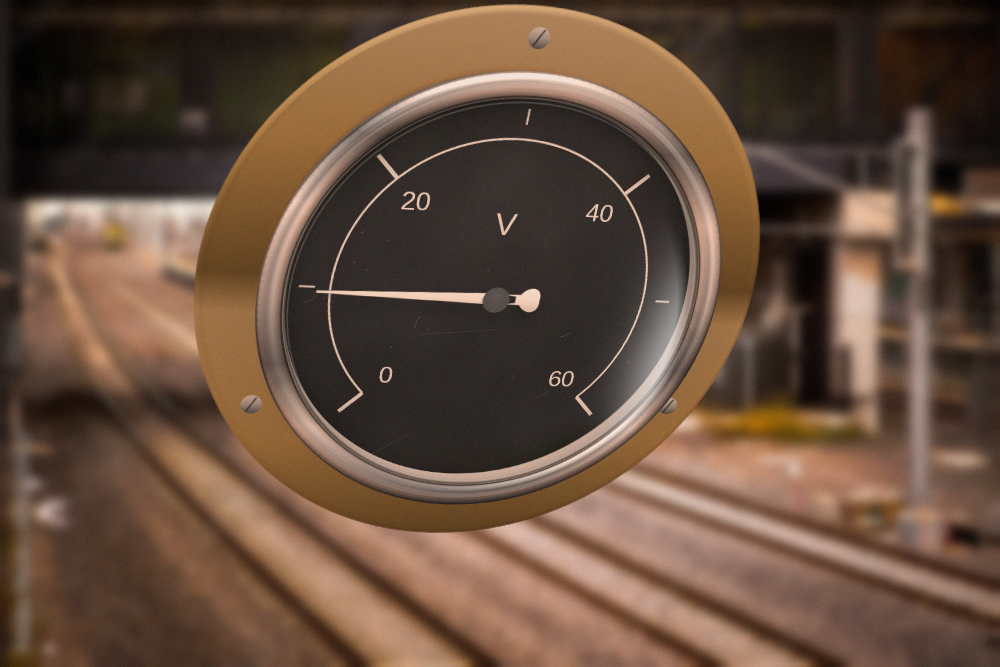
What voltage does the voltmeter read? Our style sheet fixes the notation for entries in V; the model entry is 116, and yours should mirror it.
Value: 10
